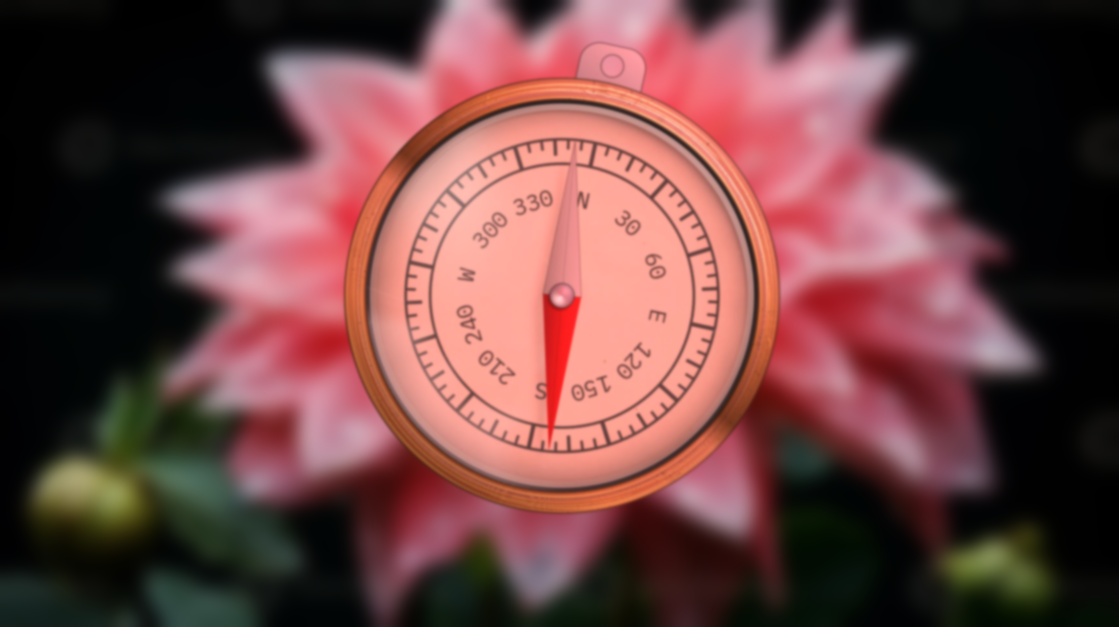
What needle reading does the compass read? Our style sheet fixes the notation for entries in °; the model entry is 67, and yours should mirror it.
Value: 172.5
